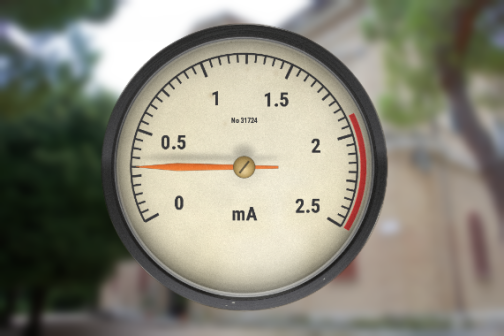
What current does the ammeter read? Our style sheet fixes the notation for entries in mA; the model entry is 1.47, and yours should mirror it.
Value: 0.3
